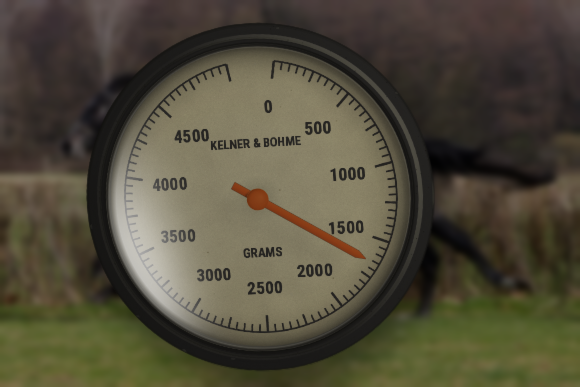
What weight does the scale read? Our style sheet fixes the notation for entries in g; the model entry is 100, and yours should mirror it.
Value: 1650
